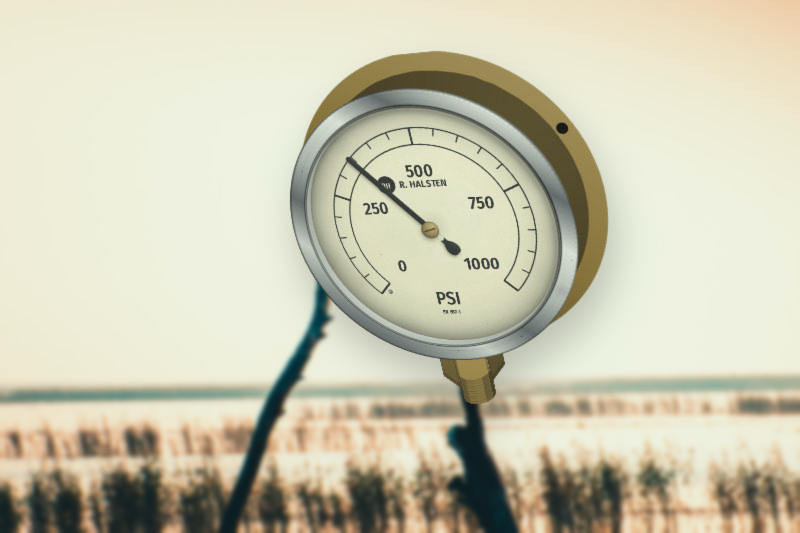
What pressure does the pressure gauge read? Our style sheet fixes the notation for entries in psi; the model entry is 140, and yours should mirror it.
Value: 350
